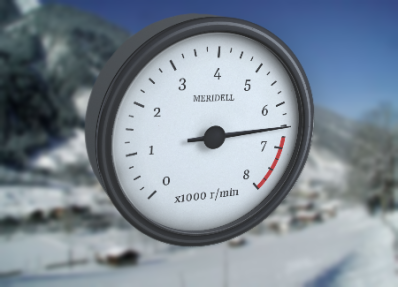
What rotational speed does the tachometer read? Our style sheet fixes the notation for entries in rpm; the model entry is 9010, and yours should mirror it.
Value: 6500
